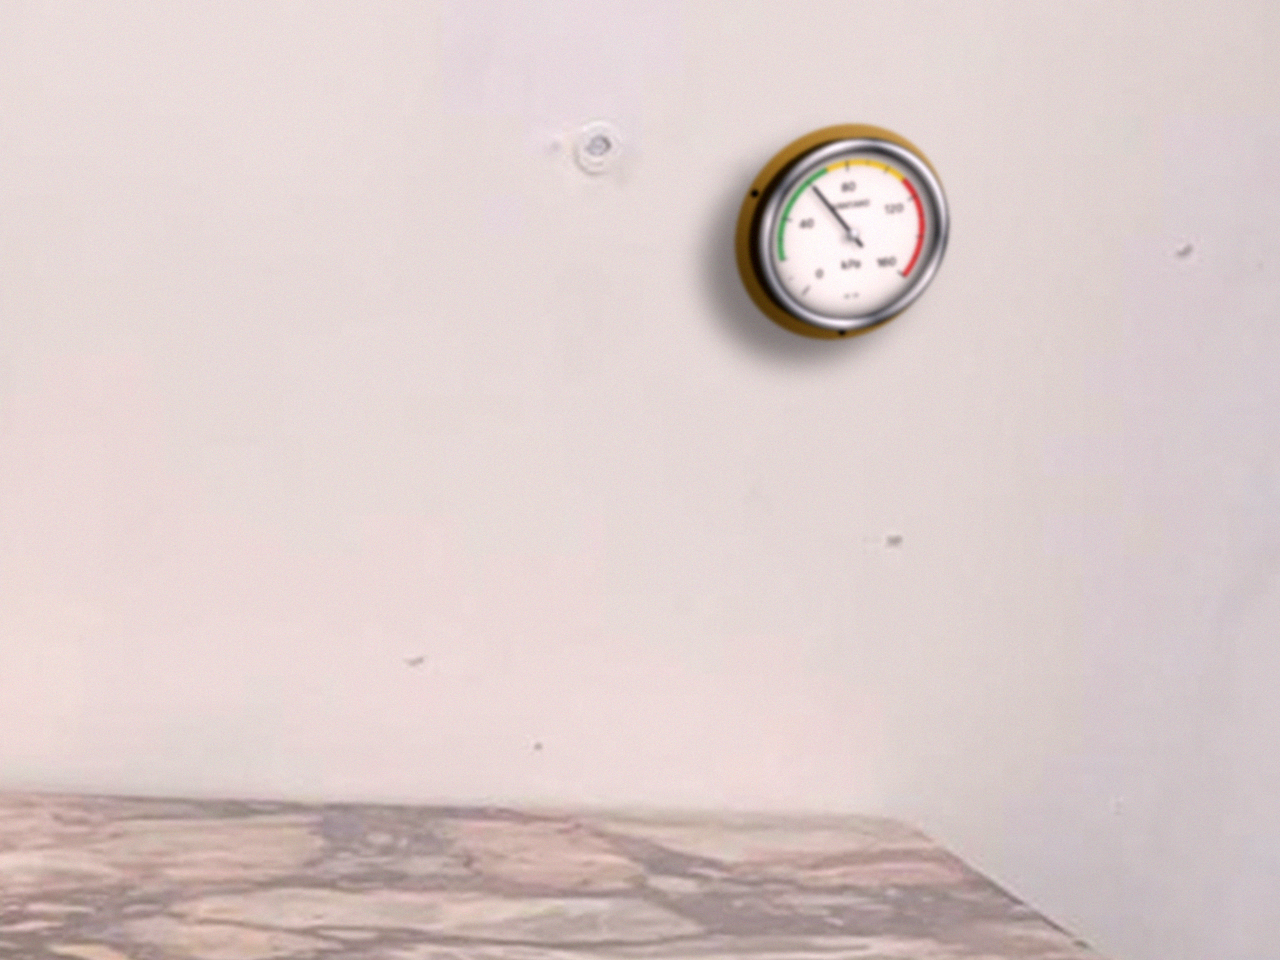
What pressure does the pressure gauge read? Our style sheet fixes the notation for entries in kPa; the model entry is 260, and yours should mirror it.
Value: 60
